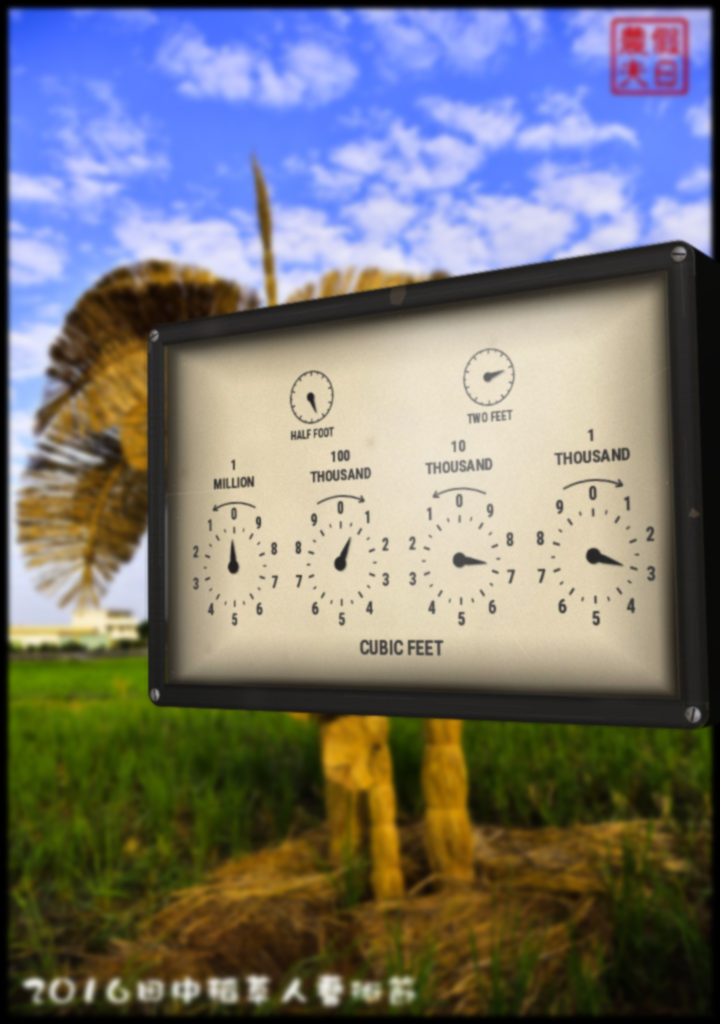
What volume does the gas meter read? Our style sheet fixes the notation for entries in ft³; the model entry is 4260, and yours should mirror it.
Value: 7300
